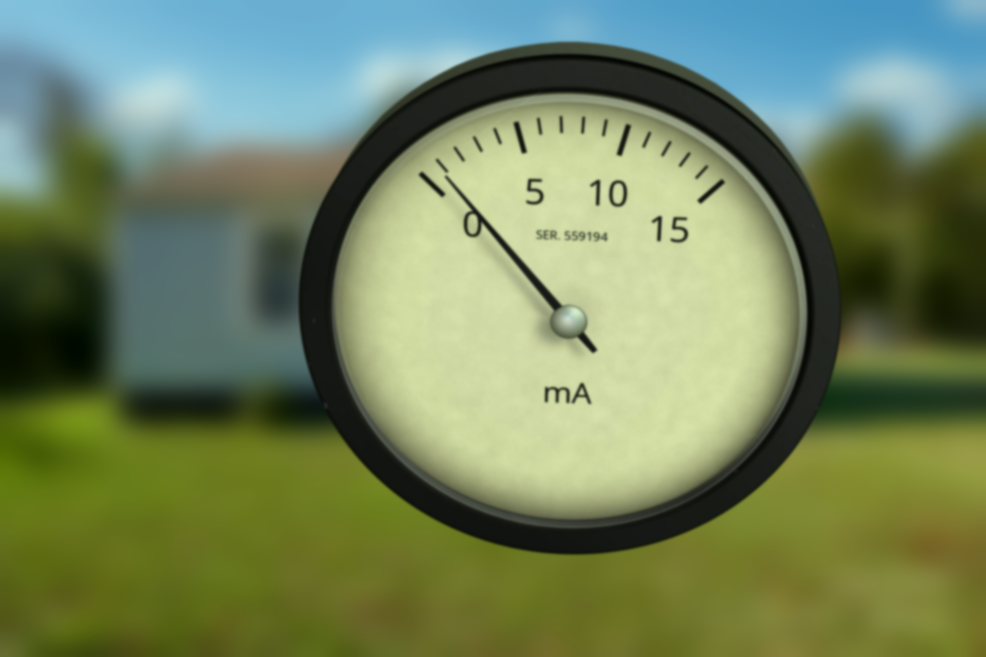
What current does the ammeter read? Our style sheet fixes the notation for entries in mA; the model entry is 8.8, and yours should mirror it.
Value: 1
